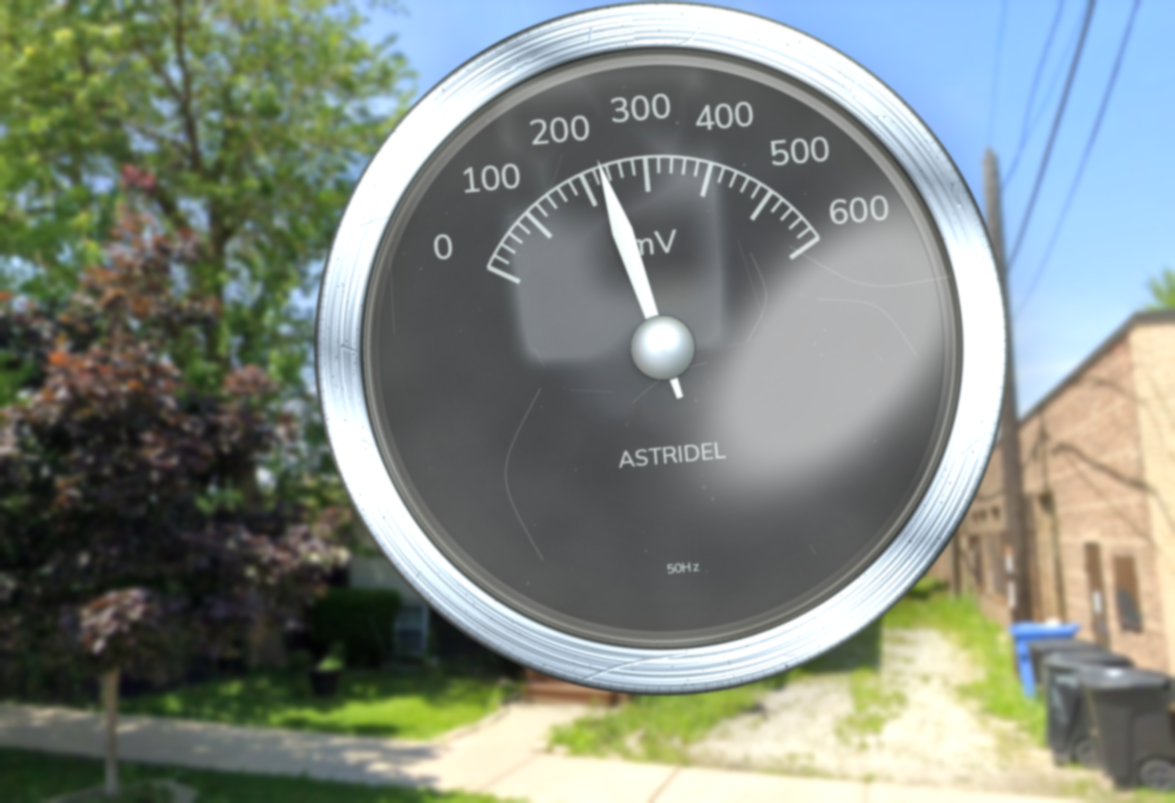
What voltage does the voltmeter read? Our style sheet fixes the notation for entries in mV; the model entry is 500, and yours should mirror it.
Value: 230
